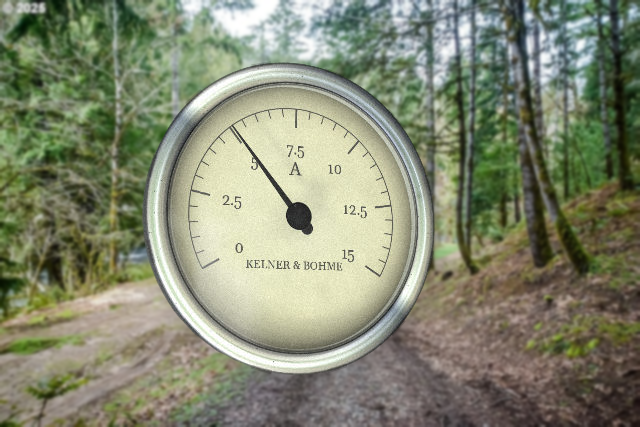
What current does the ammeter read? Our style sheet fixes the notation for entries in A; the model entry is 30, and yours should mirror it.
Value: 5
